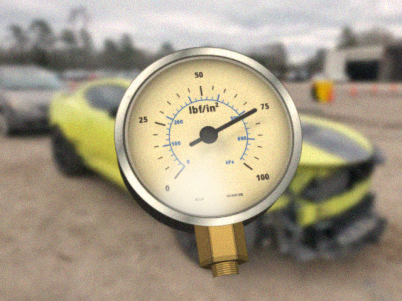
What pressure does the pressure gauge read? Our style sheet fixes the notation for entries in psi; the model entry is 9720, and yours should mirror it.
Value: 75
